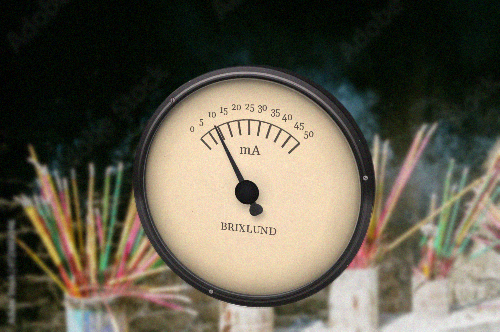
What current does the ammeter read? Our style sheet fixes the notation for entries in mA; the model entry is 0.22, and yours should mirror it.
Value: 10
